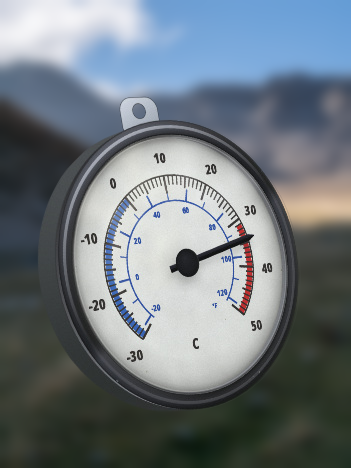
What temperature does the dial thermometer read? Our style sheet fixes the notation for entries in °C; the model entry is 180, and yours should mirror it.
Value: 34
